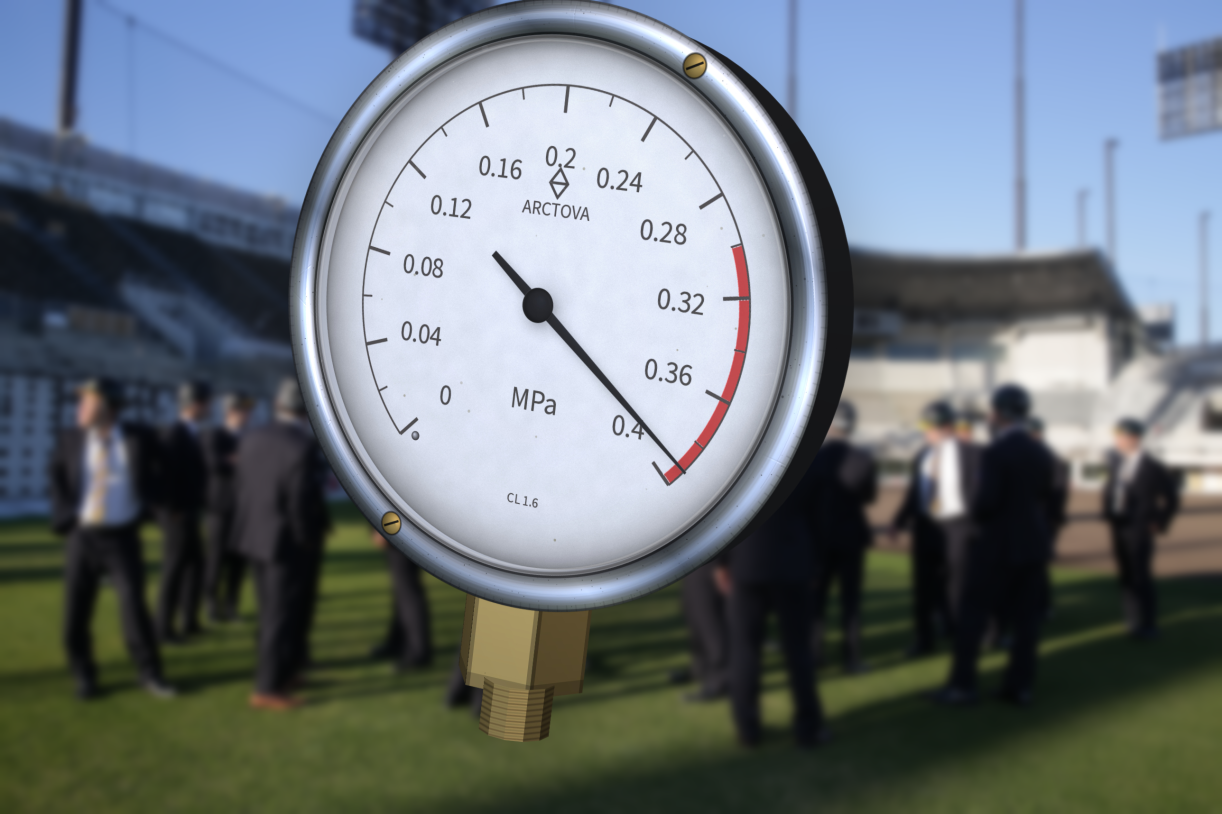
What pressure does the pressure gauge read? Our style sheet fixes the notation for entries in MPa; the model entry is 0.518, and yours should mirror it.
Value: 0.39
